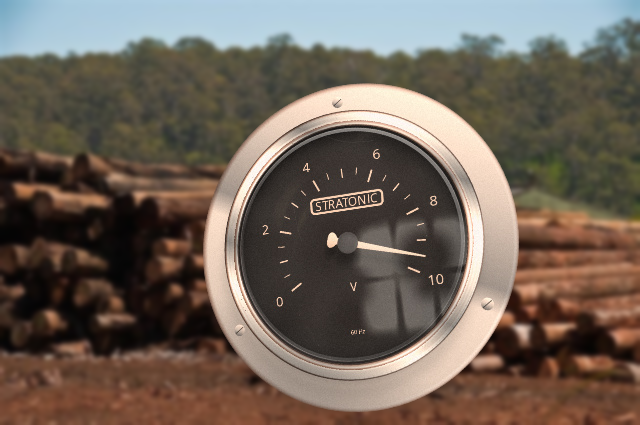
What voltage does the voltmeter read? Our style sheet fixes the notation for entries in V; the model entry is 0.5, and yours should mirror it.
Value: 9.5
